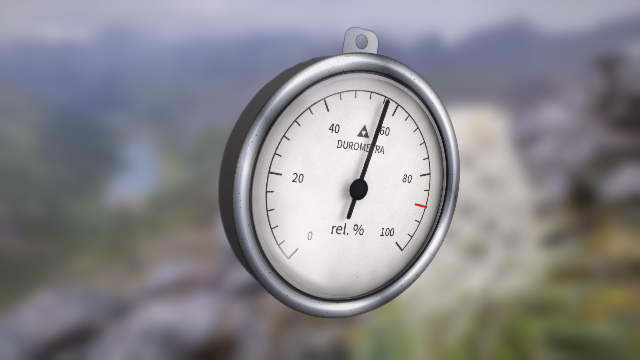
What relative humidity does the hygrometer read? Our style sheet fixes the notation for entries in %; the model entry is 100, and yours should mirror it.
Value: 56
